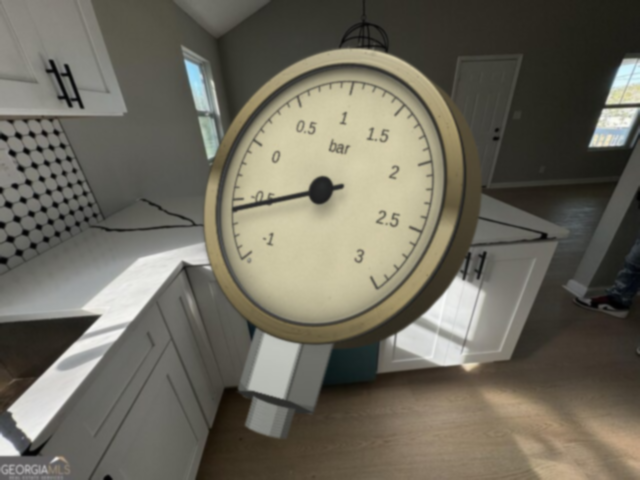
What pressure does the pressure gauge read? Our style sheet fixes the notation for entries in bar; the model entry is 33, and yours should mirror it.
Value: -0.6
